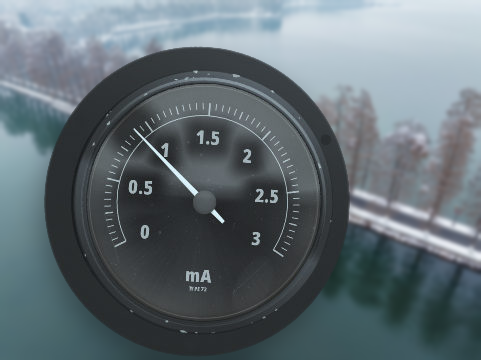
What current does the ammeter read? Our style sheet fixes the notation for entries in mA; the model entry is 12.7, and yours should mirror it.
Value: 0.9
